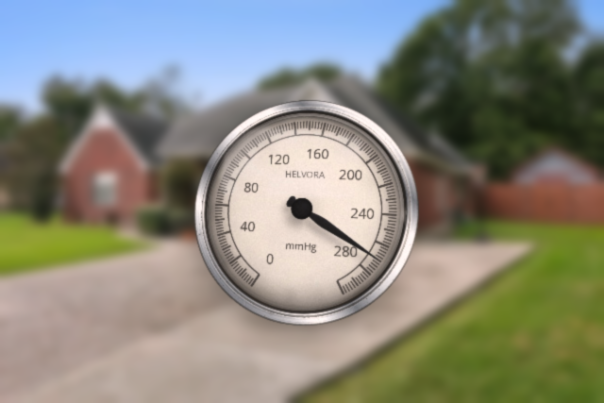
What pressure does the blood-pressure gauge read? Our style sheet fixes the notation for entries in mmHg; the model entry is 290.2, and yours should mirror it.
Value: 270
